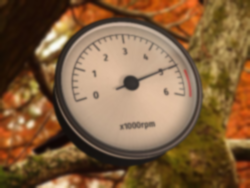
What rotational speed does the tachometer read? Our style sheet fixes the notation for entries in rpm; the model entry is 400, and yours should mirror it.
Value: 5000
